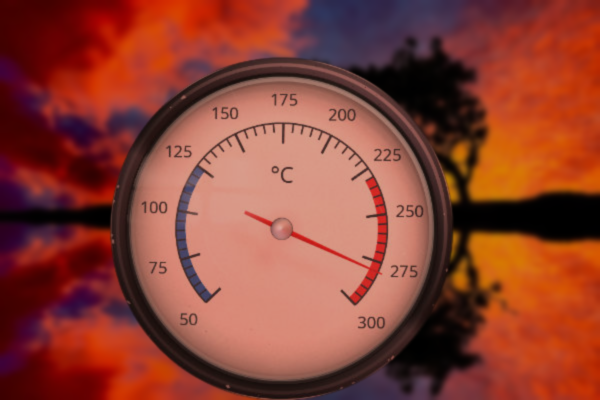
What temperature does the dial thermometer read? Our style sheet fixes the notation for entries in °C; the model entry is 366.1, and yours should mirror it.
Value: 280
